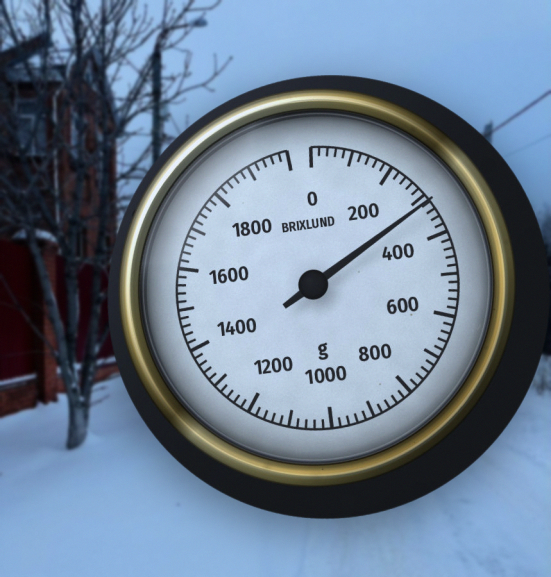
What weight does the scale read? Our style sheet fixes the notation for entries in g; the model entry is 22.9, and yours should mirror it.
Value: 320
